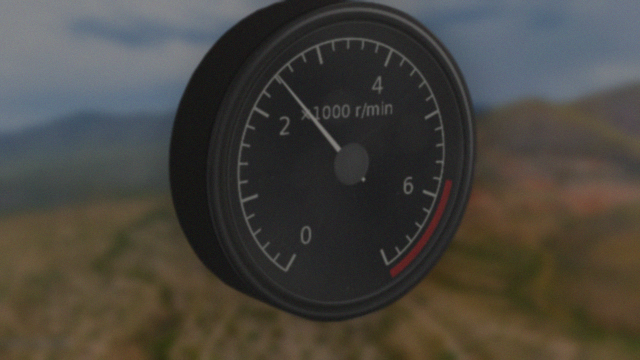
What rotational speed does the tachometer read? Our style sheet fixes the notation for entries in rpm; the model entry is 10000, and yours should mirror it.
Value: 2400
